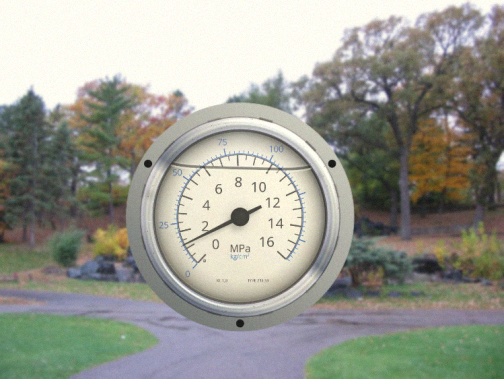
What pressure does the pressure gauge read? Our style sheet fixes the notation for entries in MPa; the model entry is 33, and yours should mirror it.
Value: 1.25
